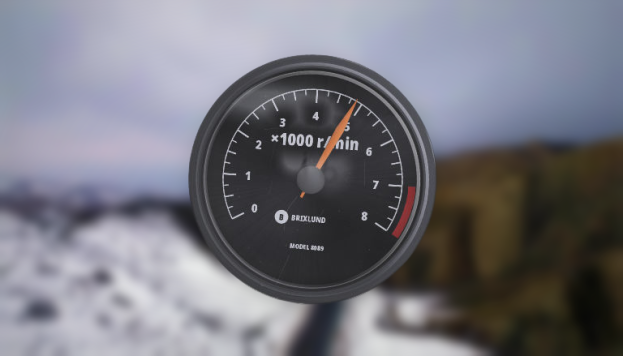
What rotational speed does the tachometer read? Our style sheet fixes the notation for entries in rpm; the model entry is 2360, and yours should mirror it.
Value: 4875
